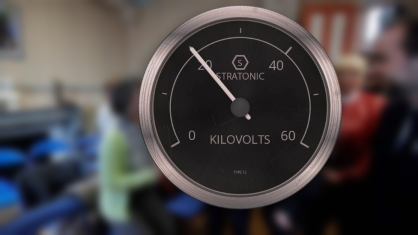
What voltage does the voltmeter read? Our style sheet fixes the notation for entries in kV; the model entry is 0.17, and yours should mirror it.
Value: 20
